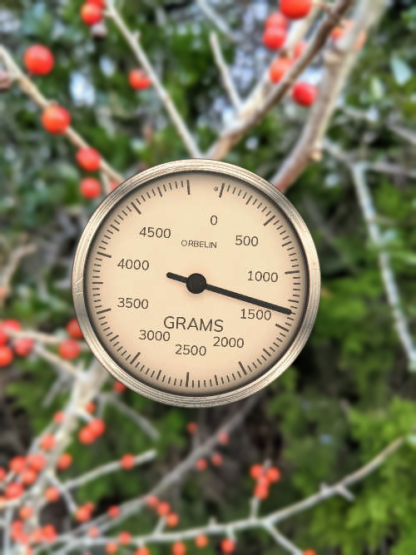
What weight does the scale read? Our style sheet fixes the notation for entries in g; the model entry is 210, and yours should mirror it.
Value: 1350
